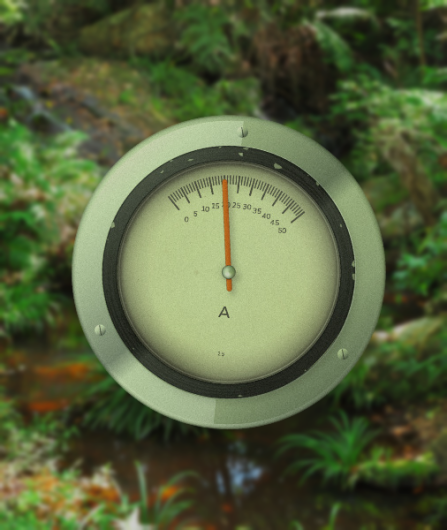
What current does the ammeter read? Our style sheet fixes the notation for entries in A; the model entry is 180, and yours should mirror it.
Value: 20
